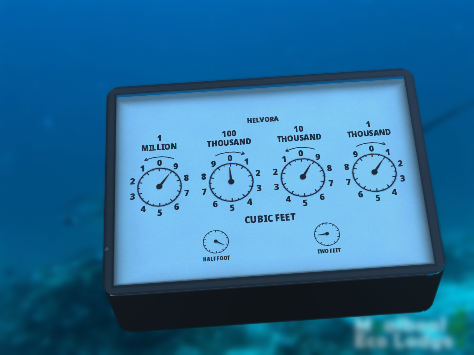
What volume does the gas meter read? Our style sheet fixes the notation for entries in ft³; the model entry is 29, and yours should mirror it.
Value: 899100
